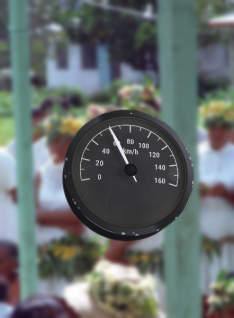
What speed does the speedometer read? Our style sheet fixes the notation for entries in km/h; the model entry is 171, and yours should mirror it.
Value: 60
